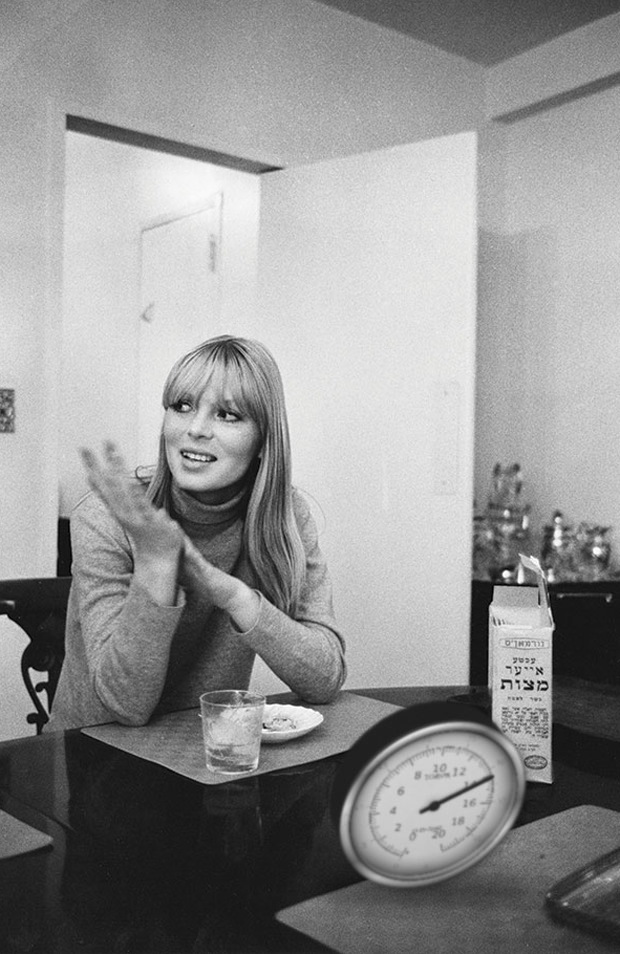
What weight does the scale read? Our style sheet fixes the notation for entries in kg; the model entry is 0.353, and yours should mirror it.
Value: 14
